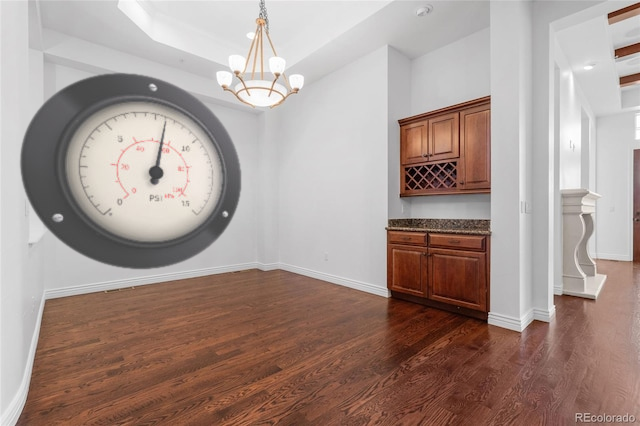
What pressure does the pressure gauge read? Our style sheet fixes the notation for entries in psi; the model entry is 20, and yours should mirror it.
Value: 8
